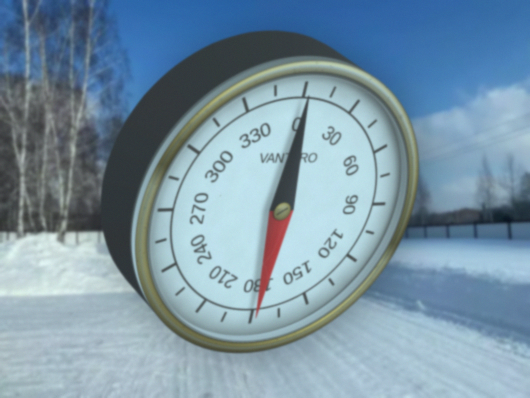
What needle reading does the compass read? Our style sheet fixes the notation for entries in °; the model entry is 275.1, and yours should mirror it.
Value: 180
